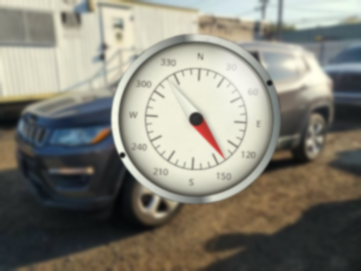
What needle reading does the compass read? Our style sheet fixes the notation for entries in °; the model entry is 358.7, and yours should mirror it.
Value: 140
